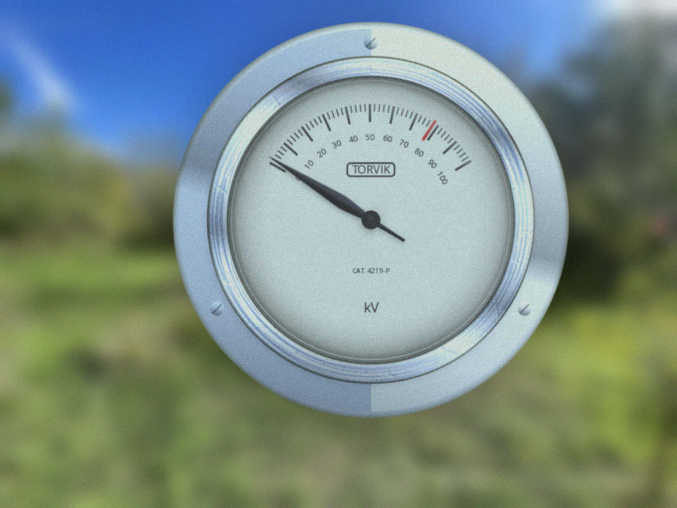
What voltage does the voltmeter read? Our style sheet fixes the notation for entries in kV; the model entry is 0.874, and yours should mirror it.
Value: 2
